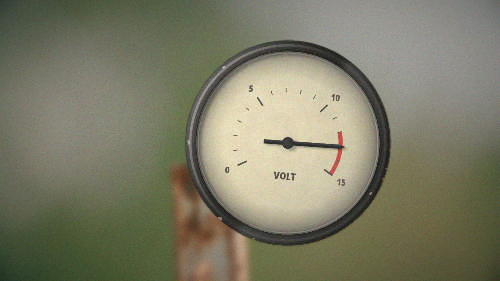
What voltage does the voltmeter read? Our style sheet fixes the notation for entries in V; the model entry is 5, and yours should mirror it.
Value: 13
